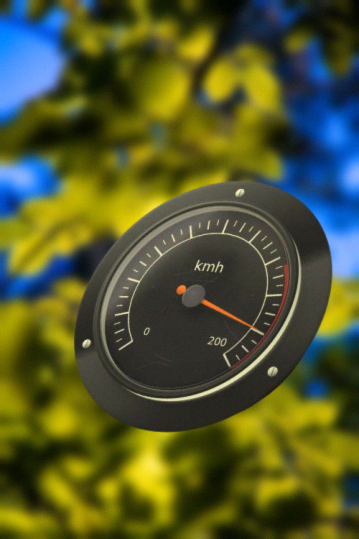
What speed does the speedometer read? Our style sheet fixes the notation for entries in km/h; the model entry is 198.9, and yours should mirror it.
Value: 180
